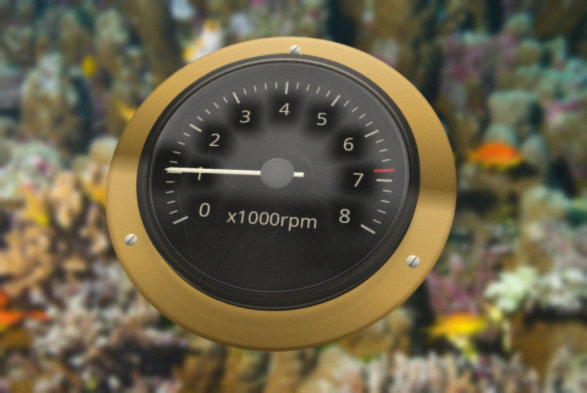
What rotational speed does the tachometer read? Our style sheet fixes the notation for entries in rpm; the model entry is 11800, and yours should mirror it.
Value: 1000
